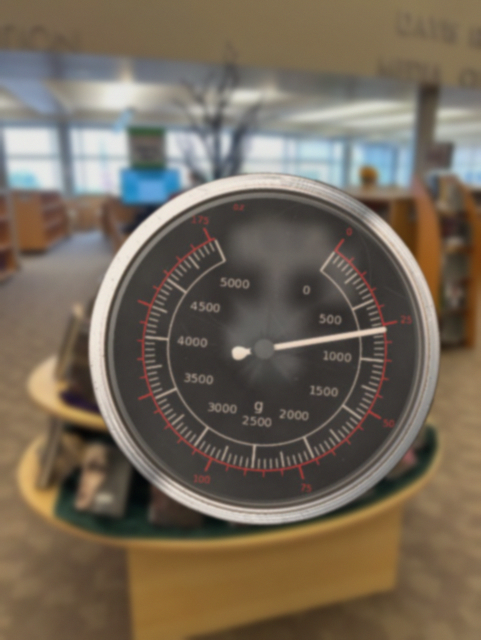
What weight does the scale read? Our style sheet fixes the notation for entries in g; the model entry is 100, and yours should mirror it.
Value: 750
